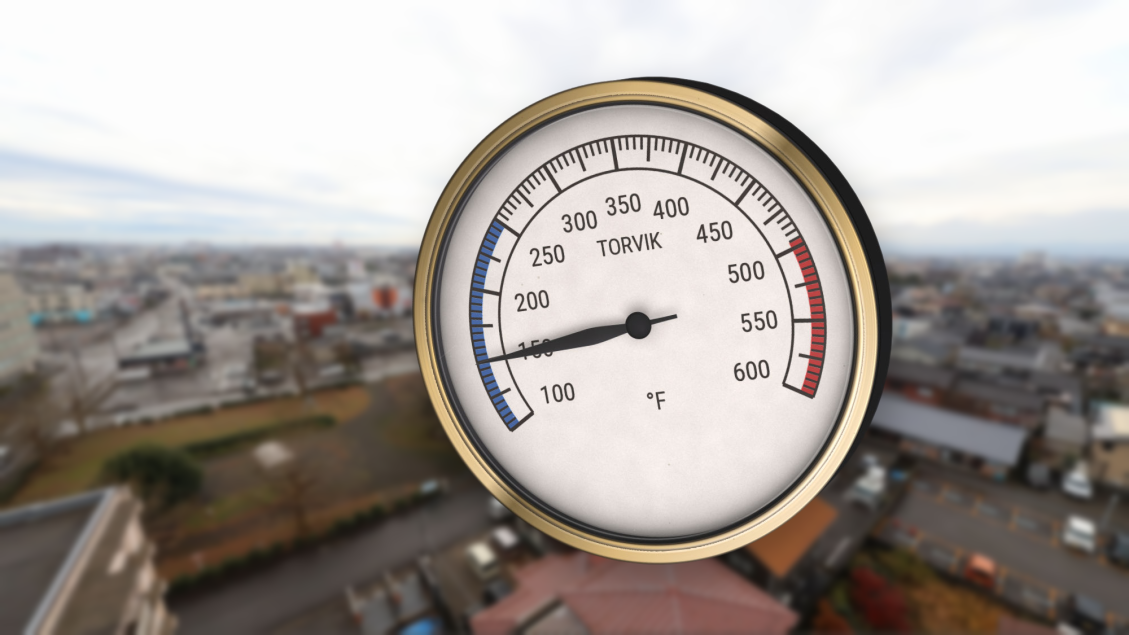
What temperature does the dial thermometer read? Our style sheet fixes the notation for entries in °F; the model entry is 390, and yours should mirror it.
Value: 150
